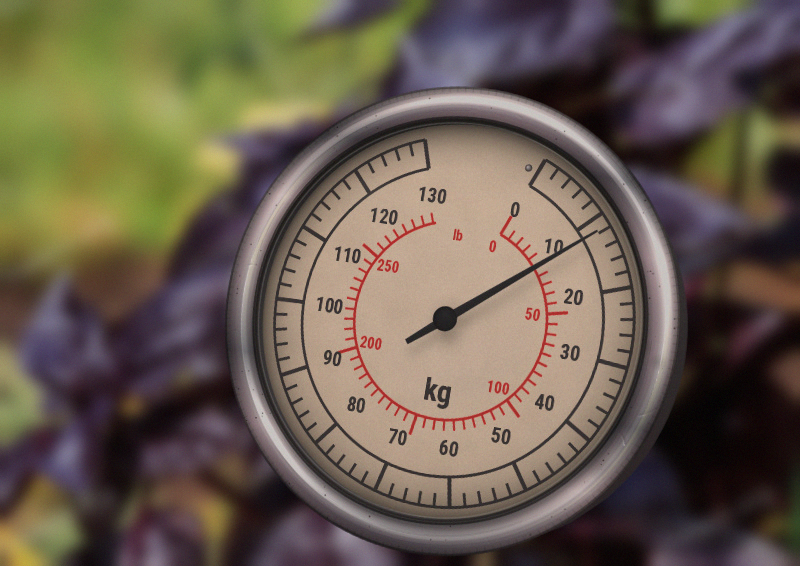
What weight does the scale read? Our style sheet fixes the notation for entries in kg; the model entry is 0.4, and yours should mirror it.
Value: 12
